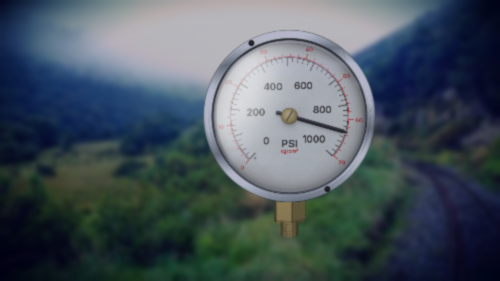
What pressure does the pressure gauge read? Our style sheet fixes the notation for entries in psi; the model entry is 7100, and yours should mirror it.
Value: 900
